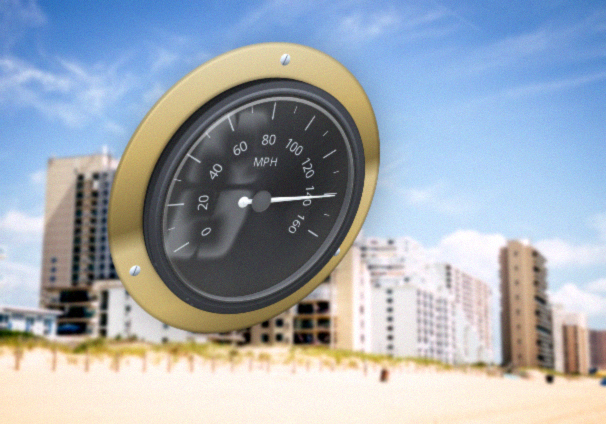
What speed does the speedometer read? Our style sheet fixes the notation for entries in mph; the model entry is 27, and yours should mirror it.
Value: 140
